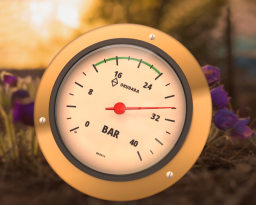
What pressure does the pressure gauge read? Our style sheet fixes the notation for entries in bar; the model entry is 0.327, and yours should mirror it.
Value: 30
